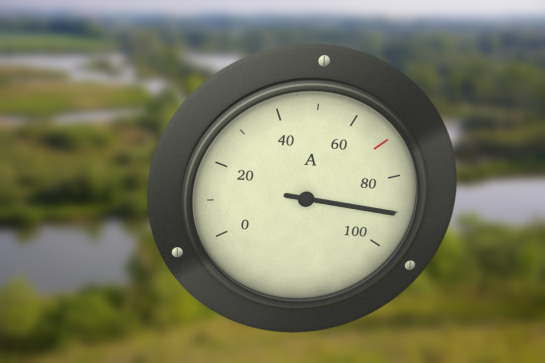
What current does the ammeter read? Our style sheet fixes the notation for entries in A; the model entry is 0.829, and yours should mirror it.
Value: 90
